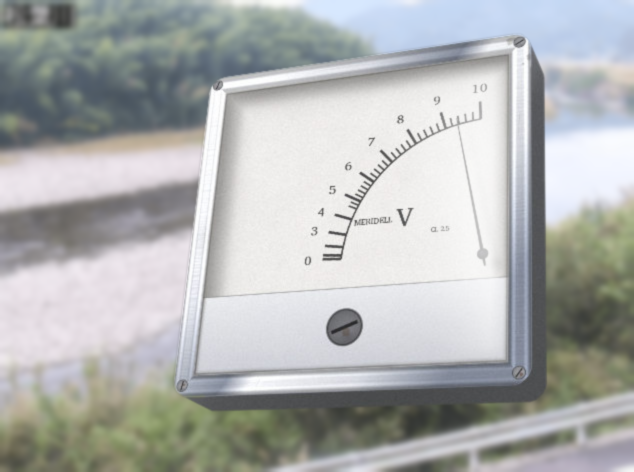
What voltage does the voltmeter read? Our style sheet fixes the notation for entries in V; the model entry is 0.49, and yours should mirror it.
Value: 9.4
